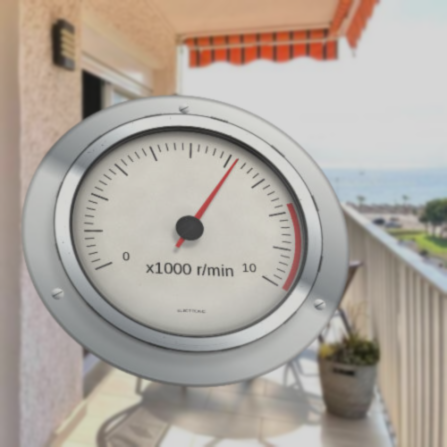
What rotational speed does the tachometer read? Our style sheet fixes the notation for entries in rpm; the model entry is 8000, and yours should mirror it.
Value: 6200
